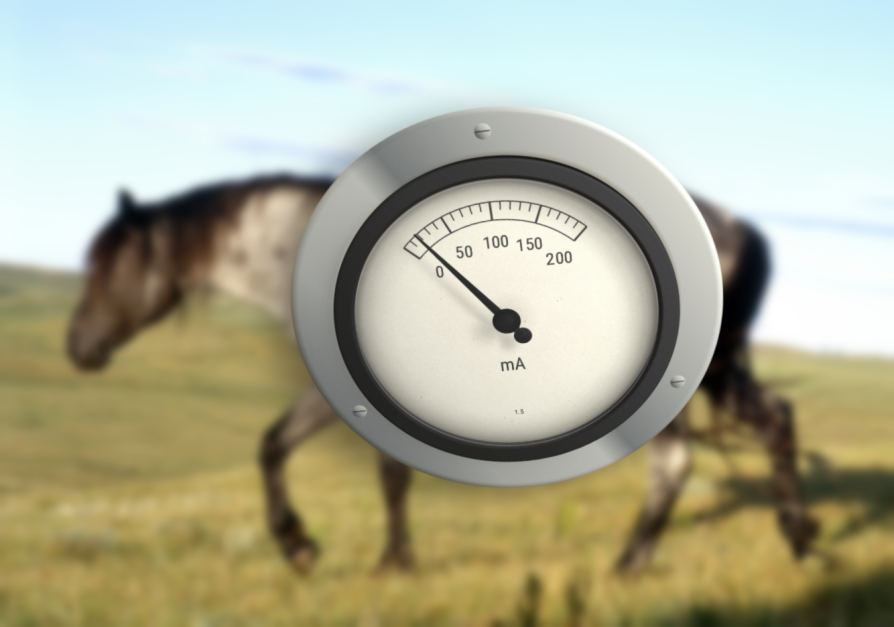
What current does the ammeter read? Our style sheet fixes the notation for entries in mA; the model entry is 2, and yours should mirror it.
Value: 20
